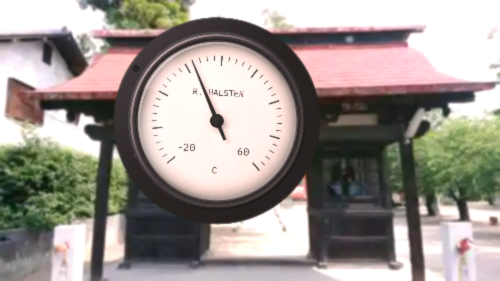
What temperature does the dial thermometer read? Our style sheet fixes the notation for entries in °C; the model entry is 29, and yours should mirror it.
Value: 12
